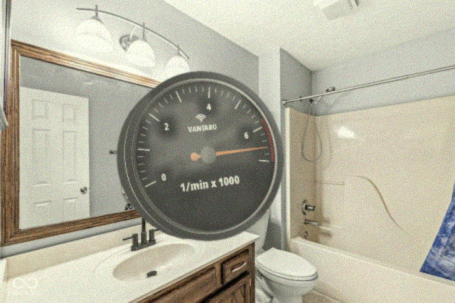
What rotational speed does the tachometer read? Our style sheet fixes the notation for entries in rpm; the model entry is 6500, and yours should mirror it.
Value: 6600
